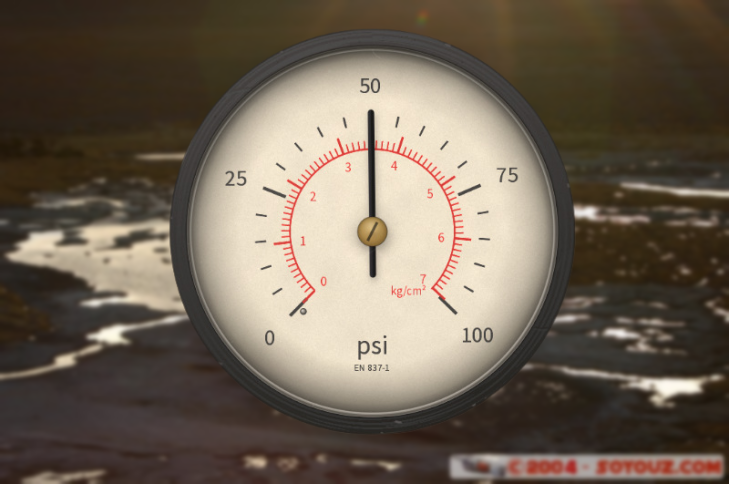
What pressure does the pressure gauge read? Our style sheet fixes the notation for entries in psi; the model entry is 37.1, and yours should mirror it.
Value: 50
